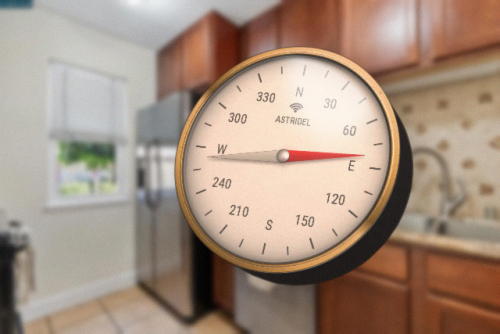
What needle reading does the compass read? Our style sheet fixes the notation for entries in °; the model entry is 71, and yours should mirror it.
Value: 82.5
